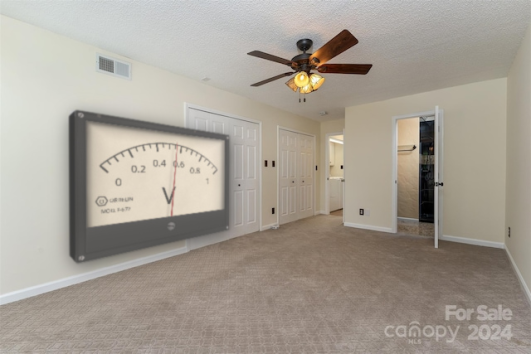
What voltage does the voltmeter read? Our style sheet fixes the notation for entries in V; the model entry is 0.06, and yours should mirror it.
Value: 0.55
